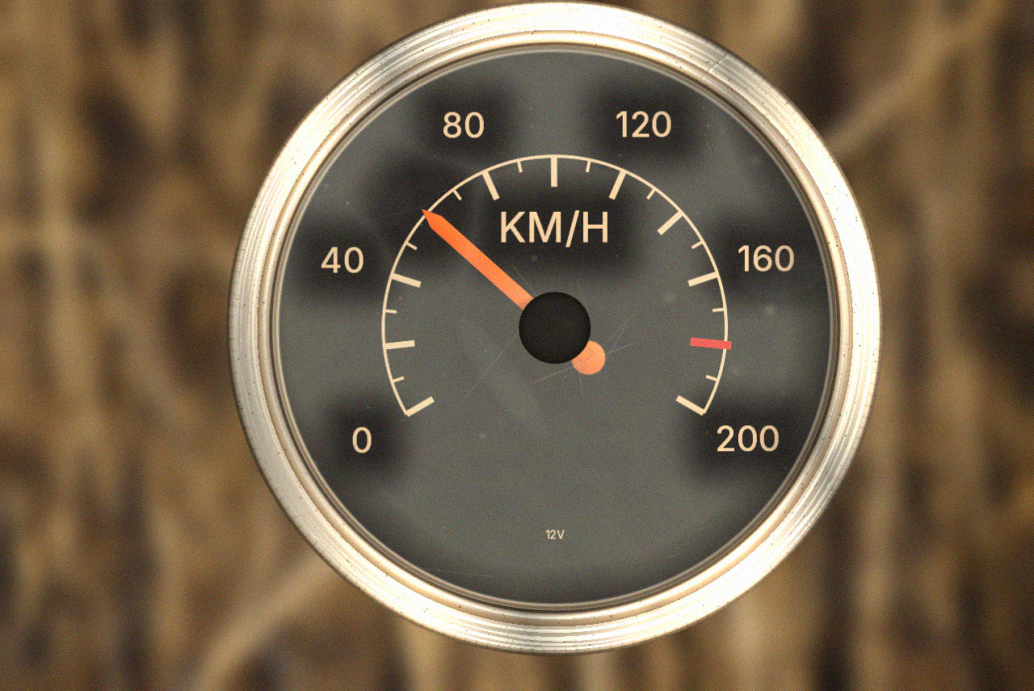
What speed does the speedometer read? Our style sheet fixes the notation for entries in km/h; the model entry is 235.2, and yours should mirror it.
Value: 60
